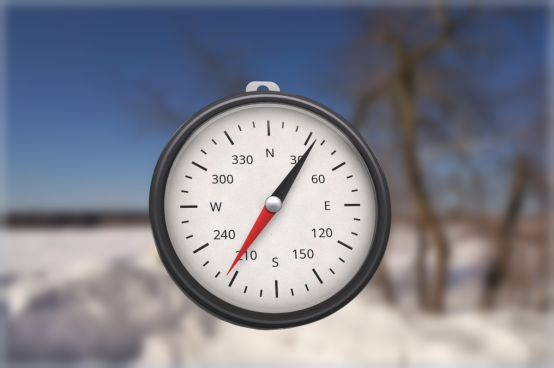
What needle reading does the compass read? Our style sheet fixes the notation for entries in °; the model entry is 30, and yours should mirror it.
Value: 215
